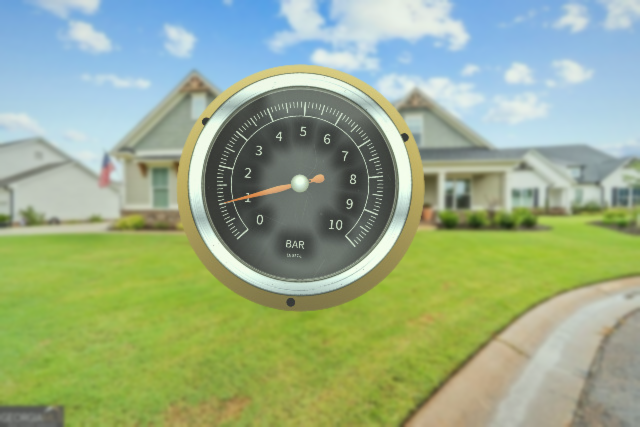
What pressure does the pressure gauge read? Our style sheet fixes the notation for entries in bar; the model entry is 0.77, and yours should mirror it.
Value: 1
